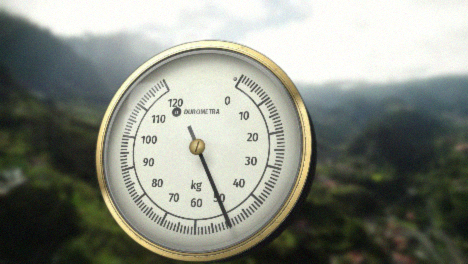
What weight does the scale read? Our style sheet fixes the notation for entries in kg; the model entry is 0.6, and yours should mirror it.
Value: 50
